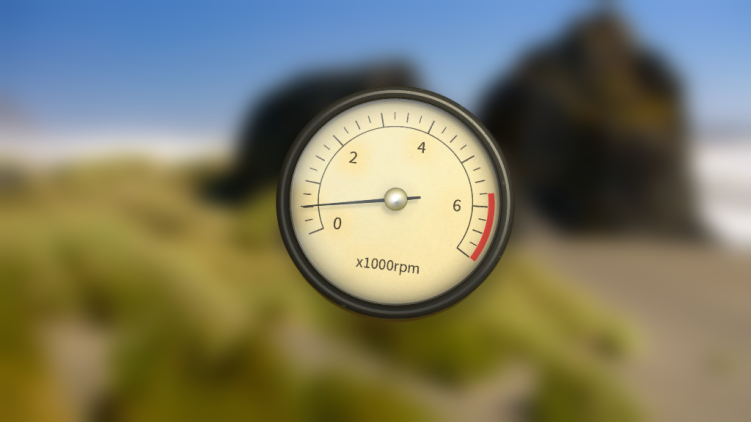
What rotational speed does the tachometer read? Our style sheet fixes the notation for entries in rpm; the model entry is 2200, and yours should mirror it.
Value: 500
